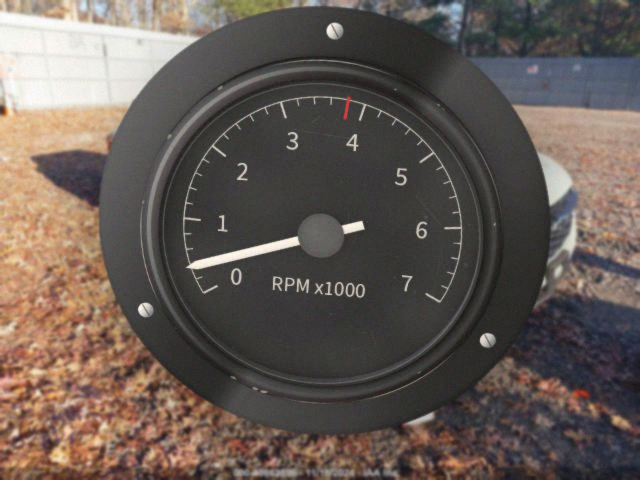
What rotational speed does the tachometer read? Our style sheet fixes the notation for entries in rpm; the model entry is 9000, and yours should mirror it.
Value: 400
